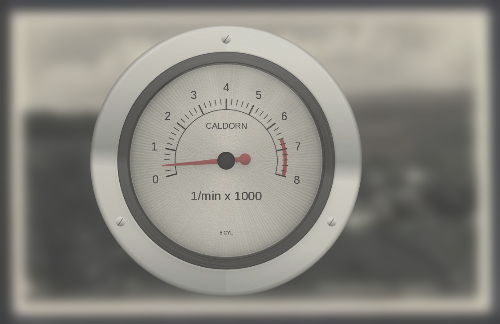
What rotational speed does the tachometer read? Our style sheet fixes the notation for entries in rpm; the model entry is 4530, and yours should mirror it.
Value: 400
